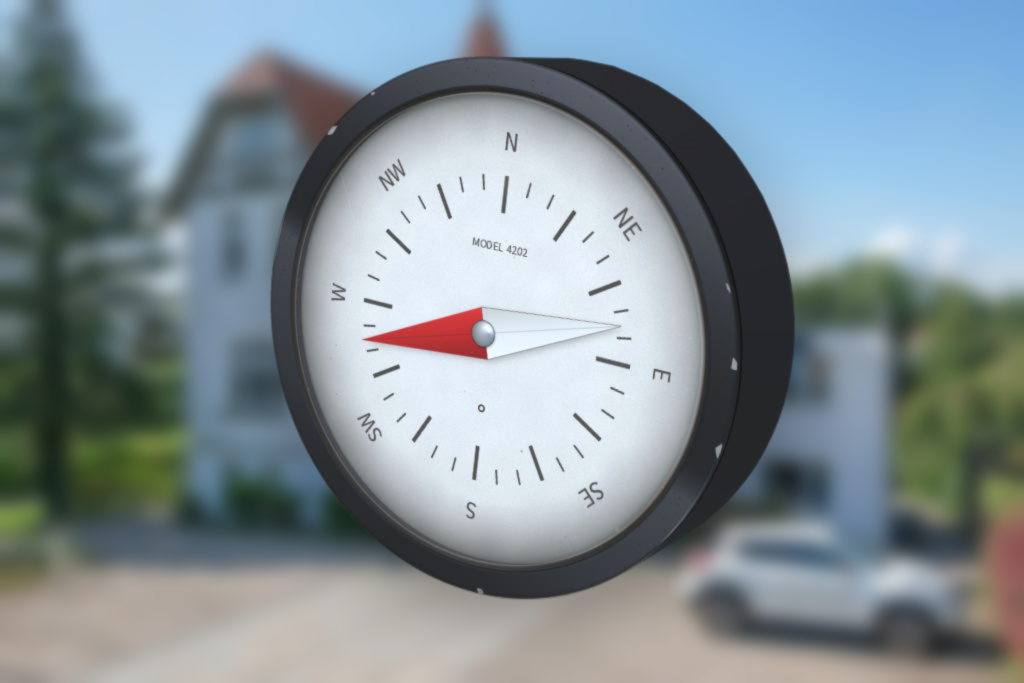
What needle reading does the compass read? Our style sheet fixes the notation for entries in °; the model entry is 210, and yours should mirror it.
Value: 255
